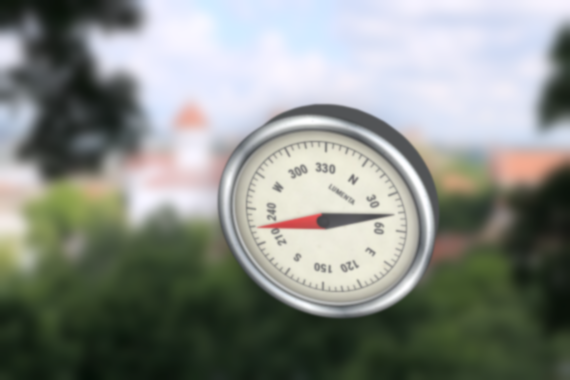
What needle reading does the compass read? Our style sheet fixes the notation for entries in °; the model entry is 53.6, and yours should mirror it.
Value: 225
